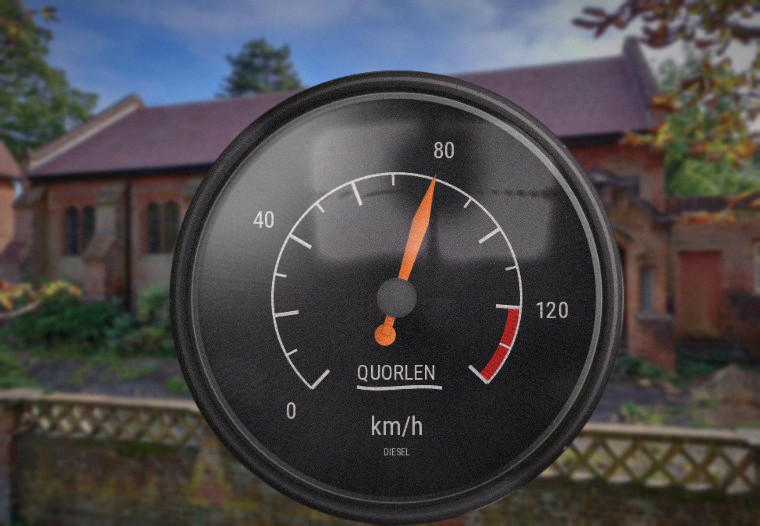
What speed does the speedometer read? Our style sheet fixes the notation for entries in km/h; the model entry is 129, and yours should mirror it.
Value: 80
